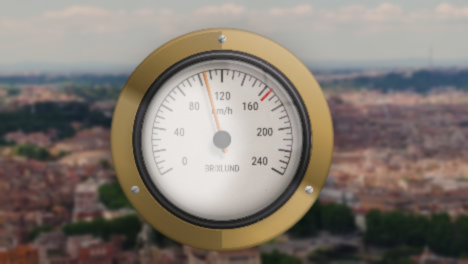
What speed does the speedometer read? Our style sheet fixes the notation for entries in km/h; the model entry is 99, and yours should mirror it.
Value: 105
